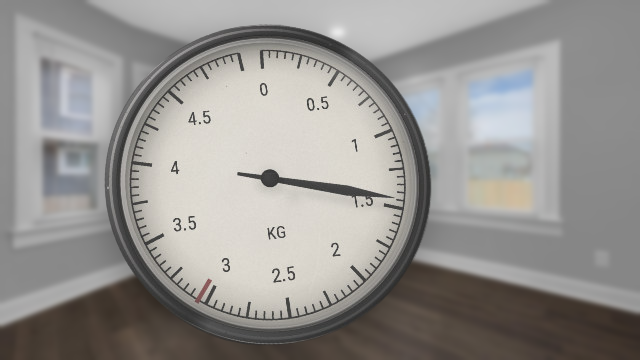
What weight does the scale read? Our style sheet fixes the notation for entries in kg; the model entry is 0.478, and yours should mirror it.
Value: 1.45
